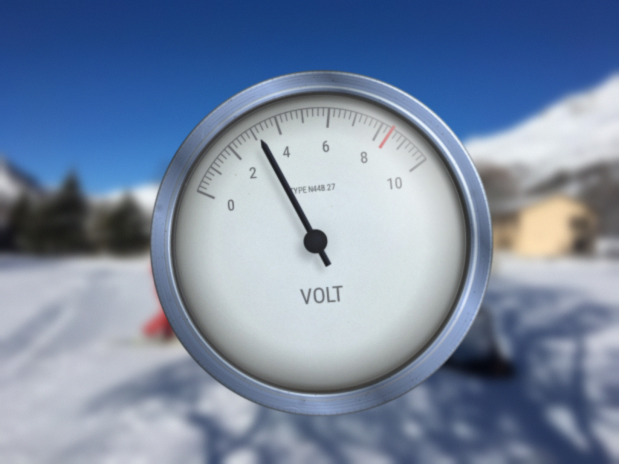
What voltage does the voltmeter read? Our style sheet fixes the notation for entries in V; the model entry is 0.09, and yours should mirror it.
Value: 3.2
